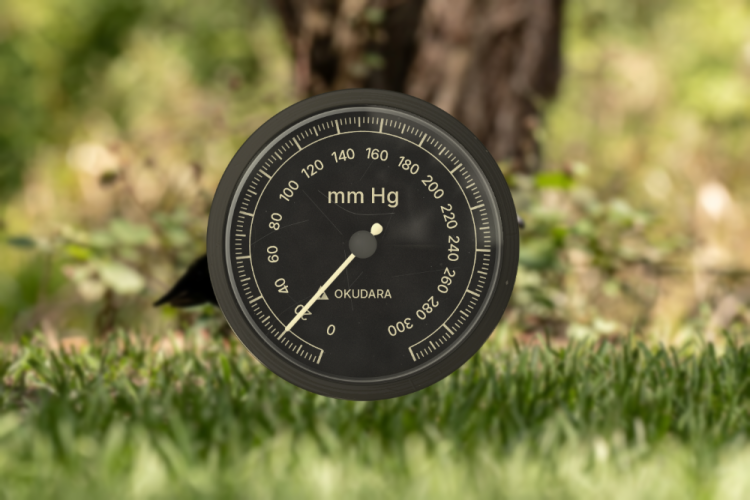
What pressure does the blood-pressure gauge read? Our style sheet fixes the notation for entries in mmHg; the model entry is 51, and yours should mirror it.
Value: 20
